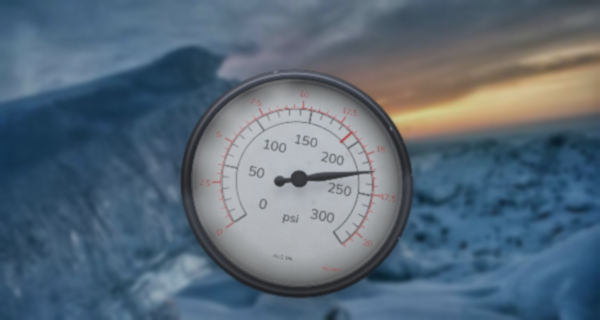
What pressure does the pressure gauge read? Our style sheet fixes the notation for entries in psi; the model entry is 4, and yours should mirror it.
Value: 230
